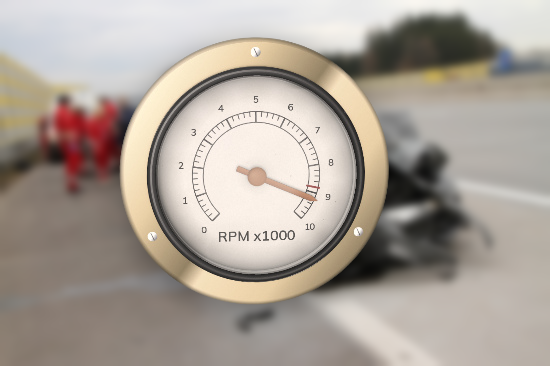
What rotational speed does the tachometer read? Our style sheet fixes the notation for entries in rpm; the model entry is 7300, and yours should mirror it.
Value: 9200
